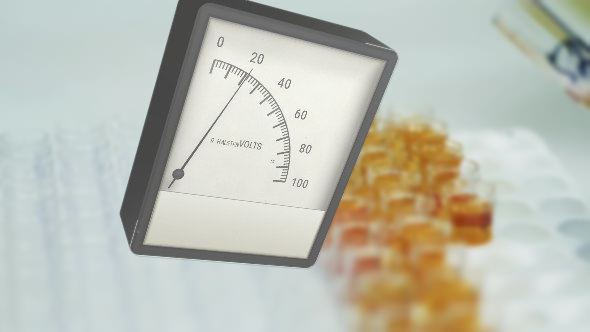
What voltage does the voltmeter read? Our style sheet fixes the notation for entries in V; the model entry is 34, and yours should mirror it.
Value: 20
